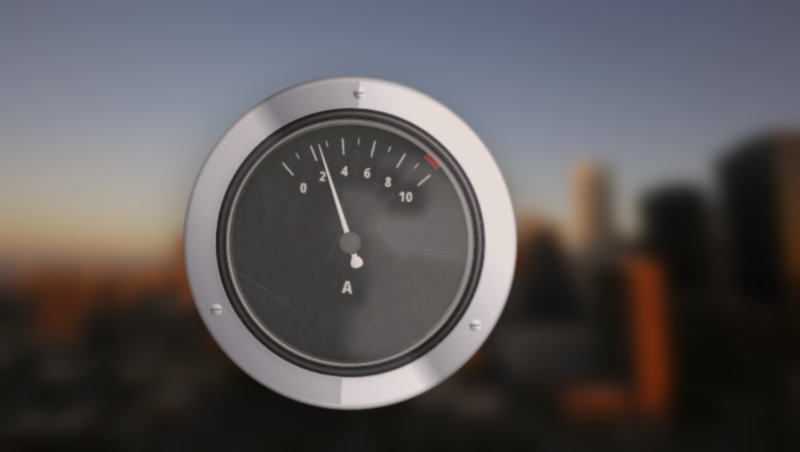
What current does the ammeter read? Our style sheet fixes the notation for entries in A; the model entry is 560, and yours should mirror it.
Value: 2.5
